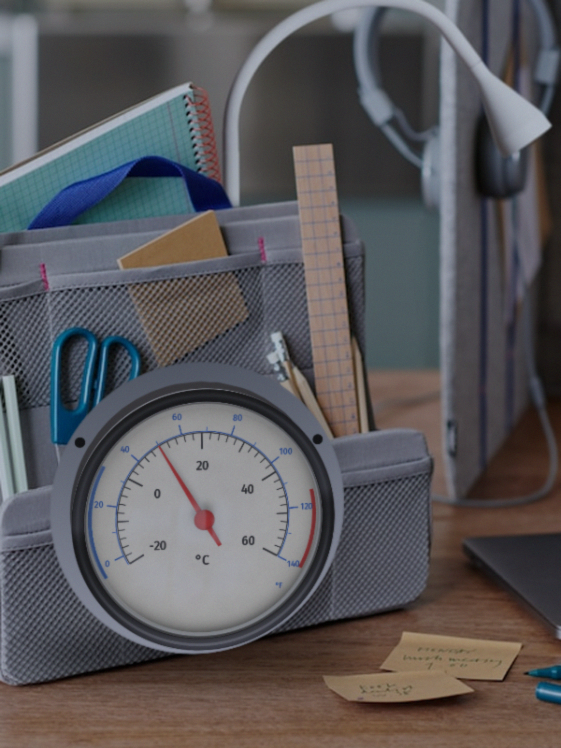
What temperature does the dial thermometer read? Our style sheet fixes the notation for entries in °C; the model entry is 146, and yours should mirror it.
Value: 10
